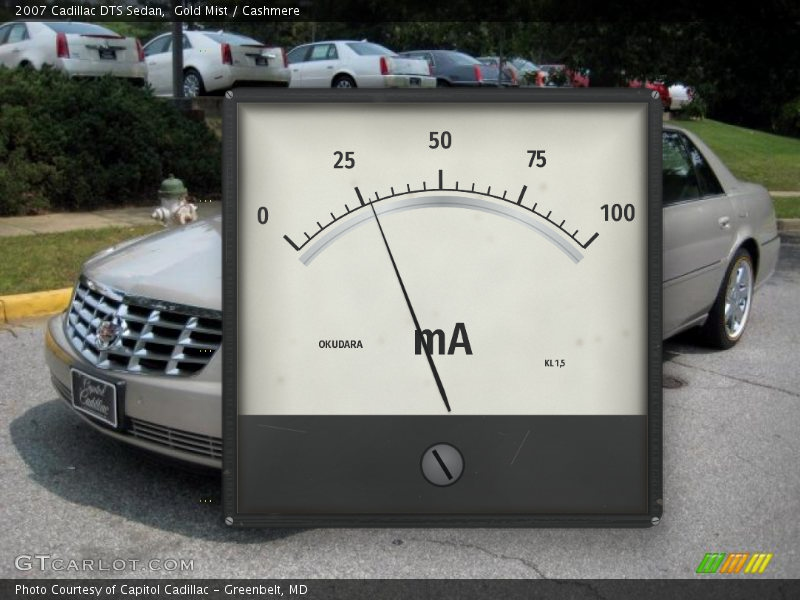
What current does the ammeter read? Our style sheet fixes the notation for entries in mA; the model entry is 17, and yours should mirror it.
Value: 27.5
